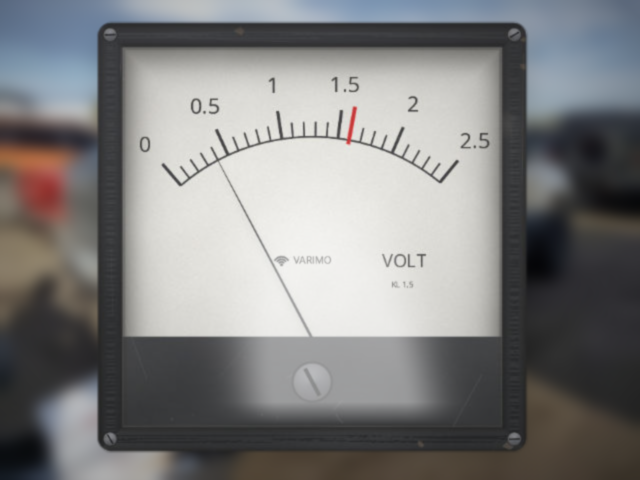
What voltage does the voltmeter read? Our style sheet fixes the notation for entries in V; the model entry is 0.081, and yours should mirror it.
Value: 0.4
